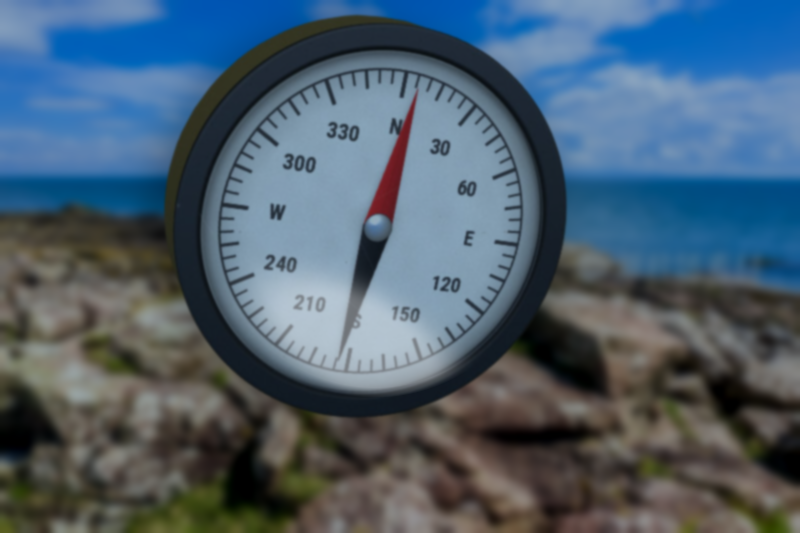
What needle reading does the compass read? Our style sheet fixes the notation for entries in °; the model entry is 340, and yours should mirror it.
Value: 5
